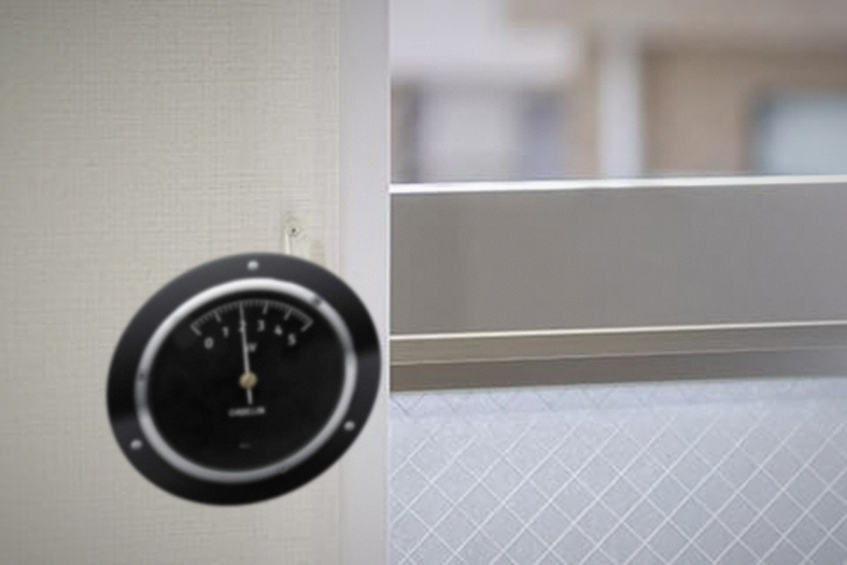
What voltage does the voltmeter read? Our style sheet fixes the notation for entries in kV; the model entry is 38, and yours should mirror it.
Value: 2
